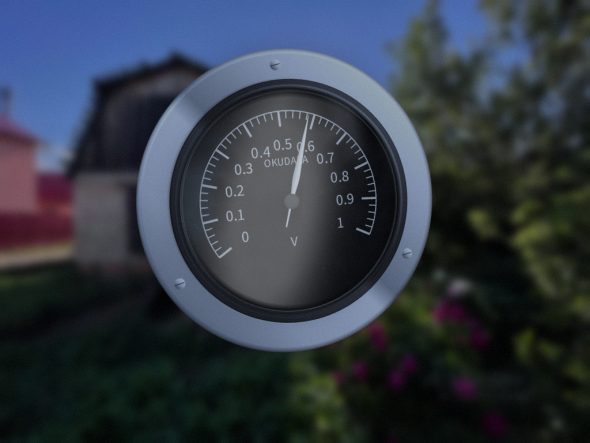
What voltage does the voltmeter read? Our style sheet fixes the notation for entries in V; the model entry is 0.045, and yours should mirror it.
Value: 0.58
